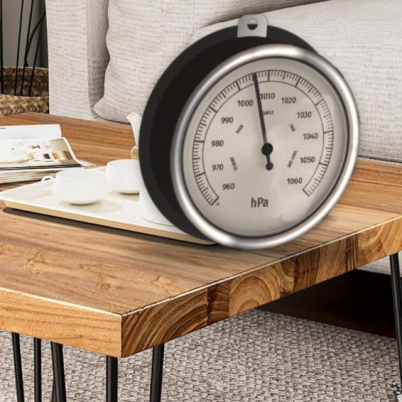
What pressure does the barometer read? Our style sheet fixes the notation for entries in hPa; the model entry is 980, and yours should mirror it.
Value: 1005
